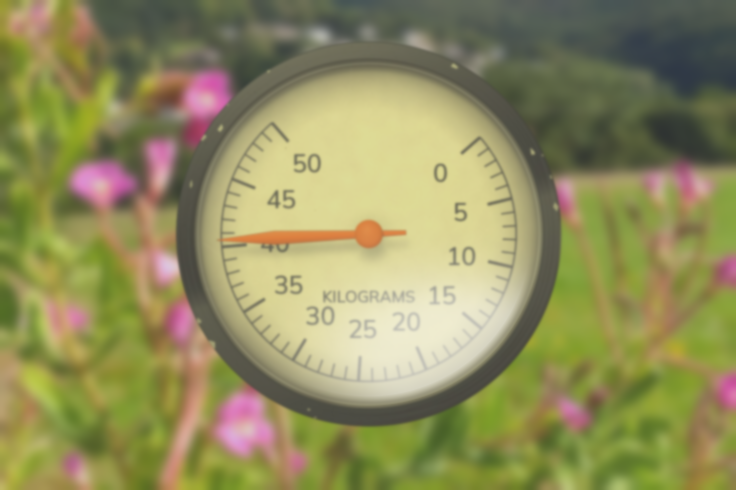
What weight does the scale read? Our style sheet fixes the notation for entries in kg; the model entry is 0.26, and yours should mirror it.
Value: 40.5
